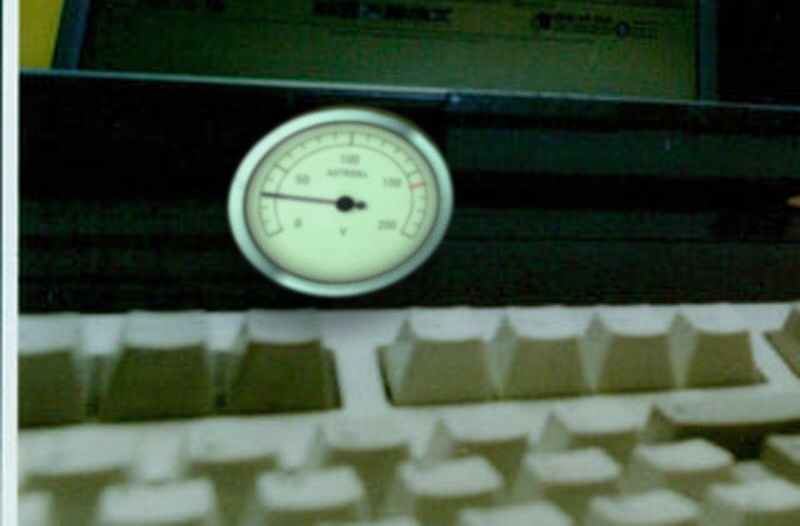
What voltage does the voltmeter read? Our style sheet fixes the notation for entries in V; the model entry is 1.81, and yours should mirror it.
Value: 30
